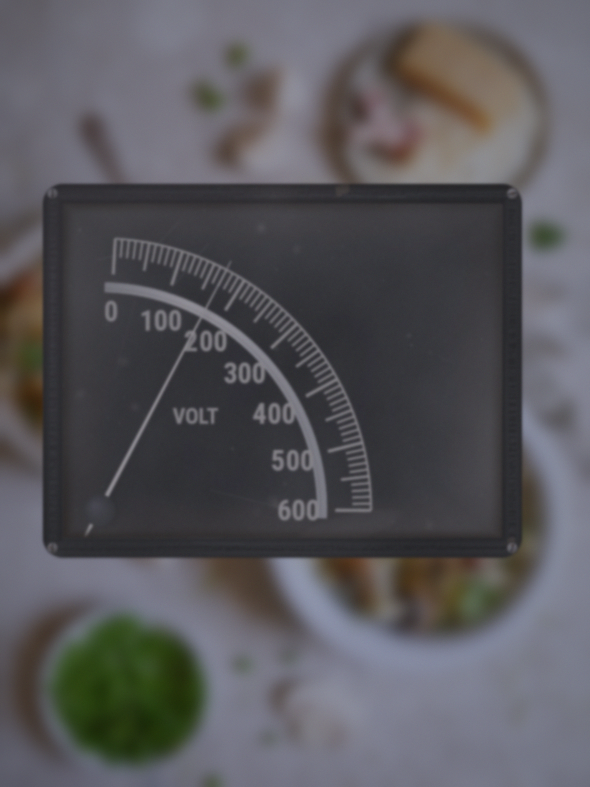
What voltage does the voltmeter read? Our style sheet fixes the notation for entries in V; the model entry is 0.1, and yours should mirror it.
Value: 170
